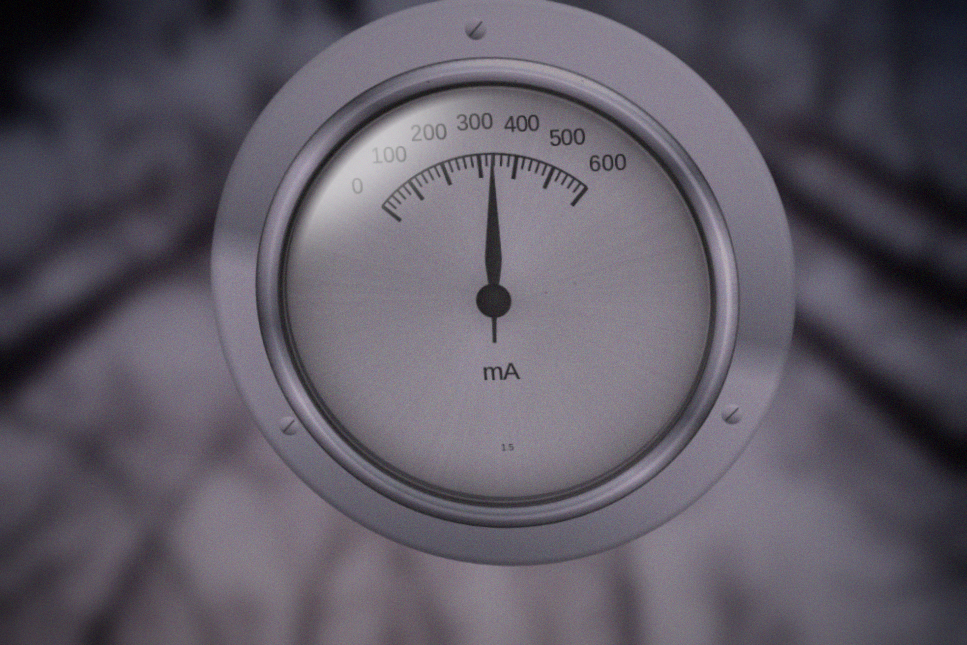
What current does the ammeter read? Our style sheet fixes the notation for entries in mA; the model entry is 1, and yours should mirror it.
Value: 340
